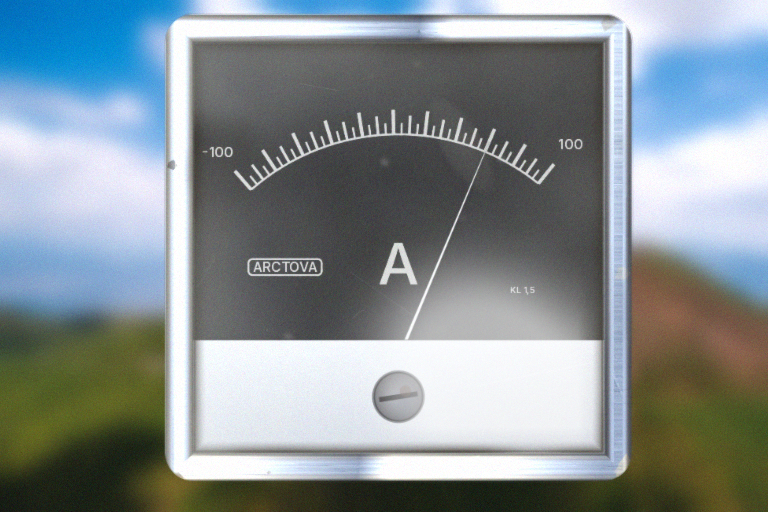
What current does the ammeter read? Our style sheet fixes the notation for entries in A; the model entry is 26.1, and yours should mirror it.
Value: 60
